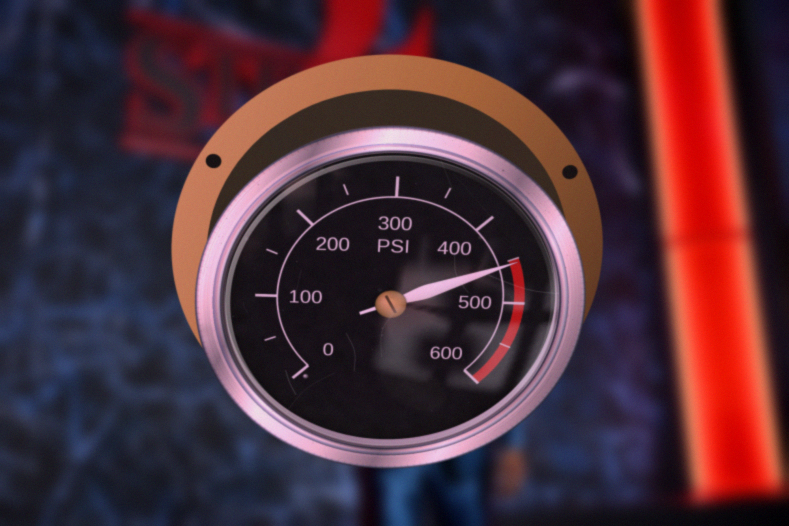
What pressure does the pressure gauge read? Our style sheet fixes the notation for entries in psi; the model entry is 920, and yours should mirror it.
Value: 450
